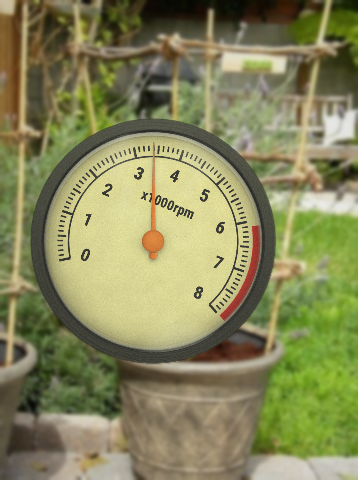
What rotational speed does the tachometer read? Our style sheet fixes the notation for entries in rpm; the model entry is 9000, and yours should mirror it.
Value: 3400
